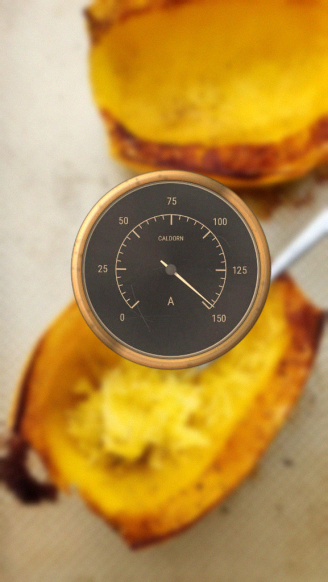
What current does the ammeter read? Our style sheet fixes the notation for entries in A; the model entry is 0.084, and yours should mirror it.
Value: 147.5
